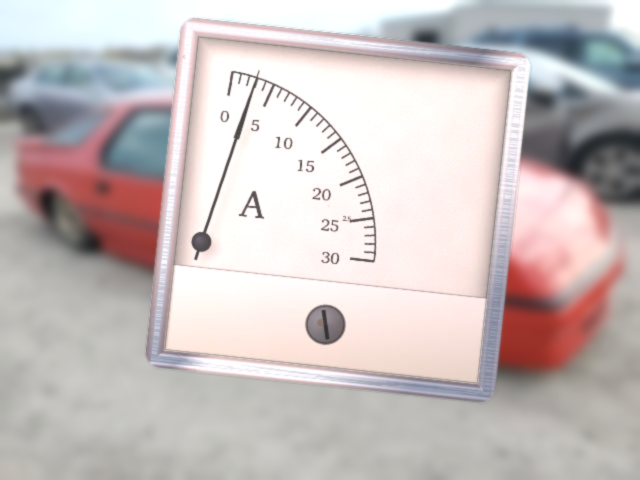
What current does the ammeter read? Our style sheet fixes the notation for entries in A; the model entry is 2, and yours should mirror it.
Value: 3
